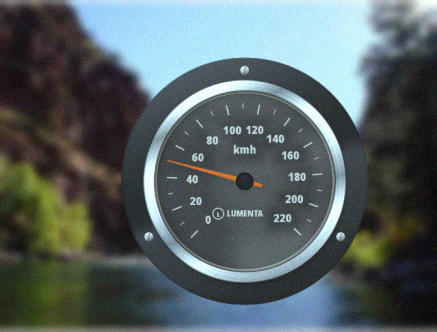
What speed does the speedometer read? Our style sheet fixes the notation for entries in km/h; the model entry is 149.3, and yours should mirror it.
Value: 50
